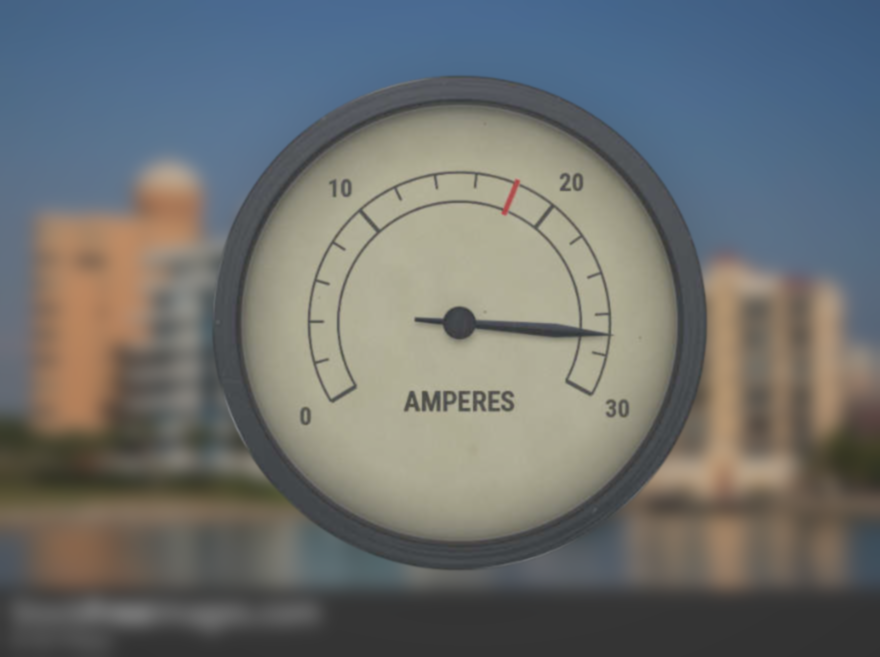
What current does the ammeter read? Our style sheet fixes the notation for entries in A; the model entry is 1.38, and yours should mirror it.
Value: 27
